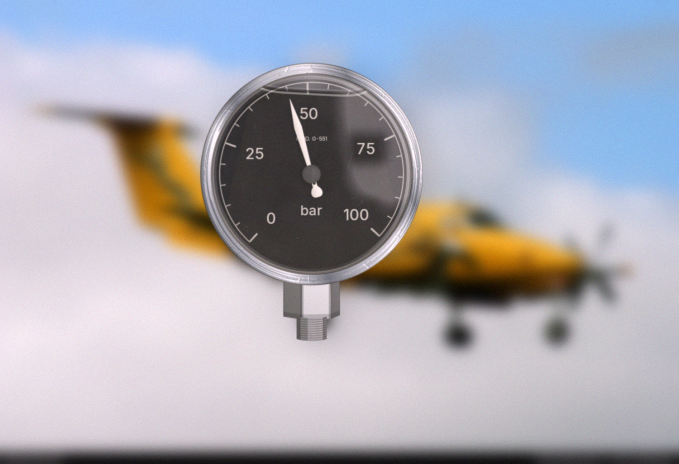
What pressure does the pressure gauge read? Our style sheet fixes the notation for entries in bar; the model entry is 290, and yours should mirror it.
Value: 45
